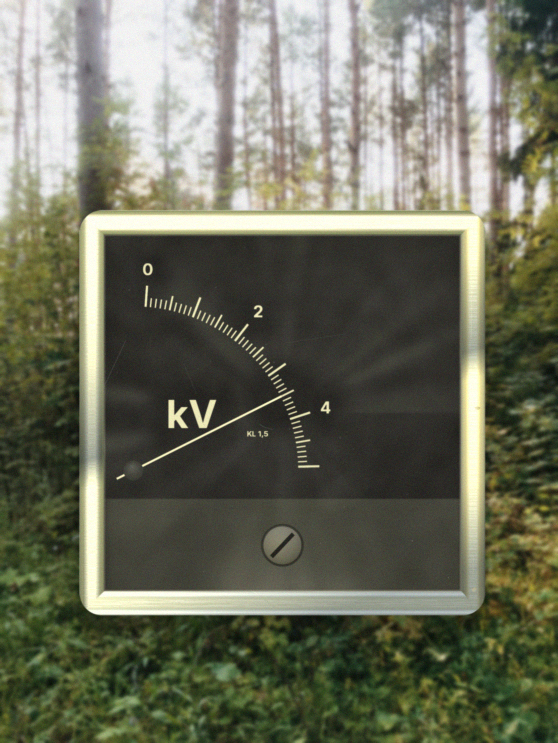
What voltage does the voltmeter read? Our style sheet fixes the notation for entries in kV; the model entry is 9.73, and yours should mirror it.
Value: 3.5
